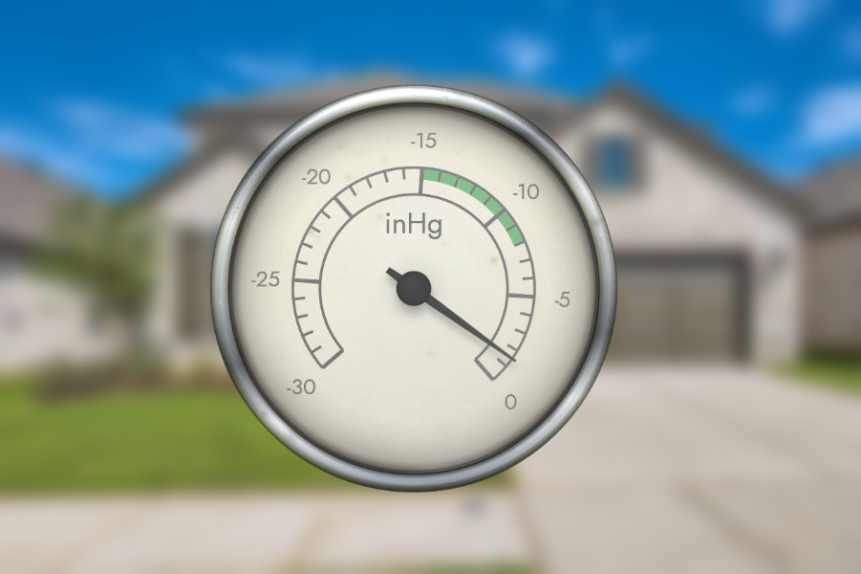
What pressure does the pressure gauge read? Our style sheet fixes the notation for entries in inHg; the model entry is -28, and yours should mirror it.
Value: -1.5
